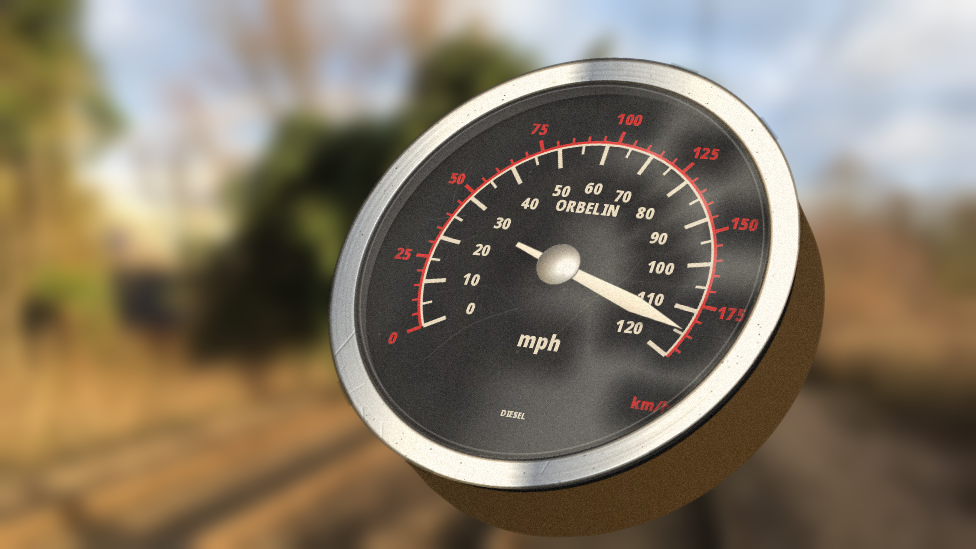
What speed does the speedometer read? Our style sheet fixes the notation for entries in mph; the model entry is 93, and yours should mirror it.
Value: 115
